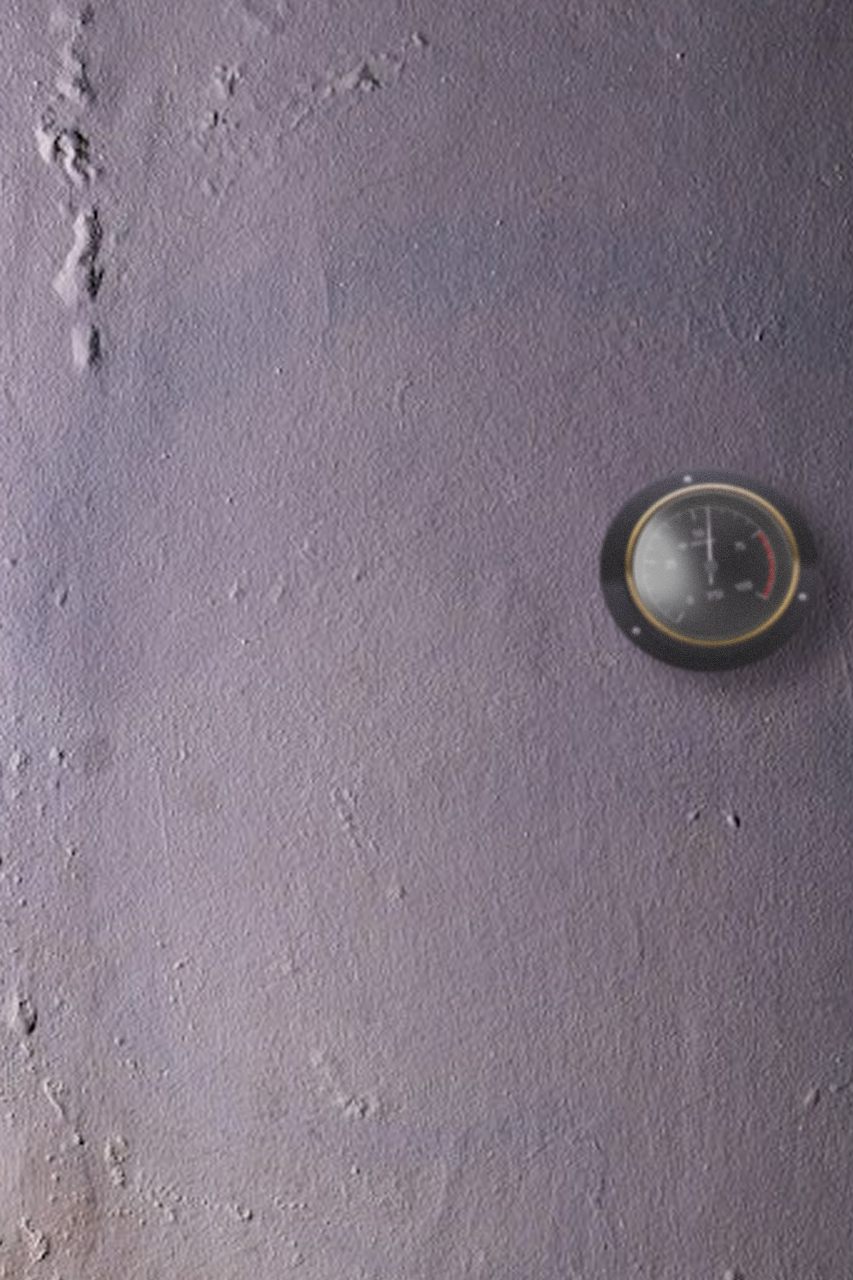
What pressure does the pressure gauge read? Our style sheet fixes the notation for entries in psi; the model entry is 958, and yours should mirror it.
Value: 55
